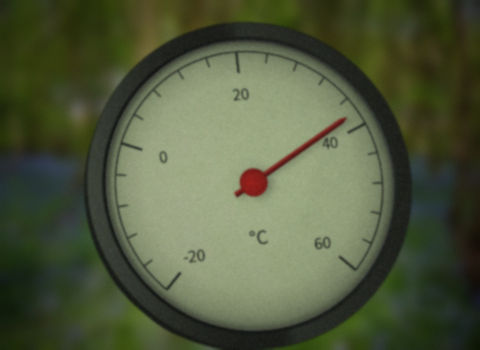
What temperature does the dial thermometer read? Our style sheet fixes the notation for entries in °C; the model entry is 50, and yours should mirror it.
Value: 38
